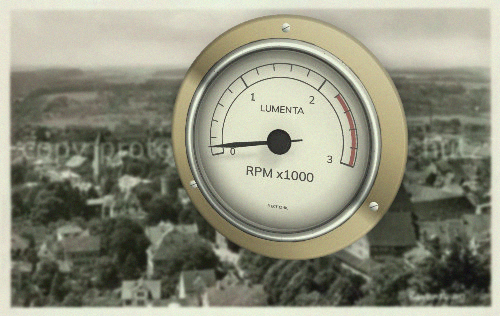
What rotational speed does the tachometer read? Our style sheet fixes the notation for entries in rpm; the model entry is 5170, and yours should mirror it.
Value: 100
